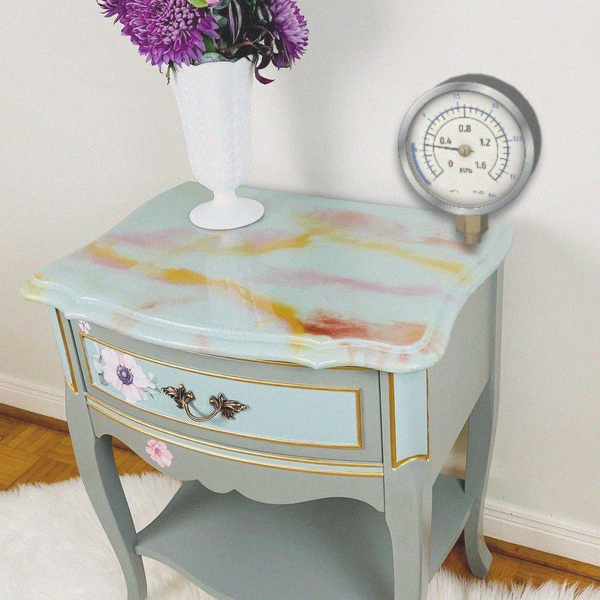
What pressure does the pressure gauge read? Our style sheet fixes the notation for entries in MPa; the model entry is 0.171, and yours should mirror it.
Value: 0.3
